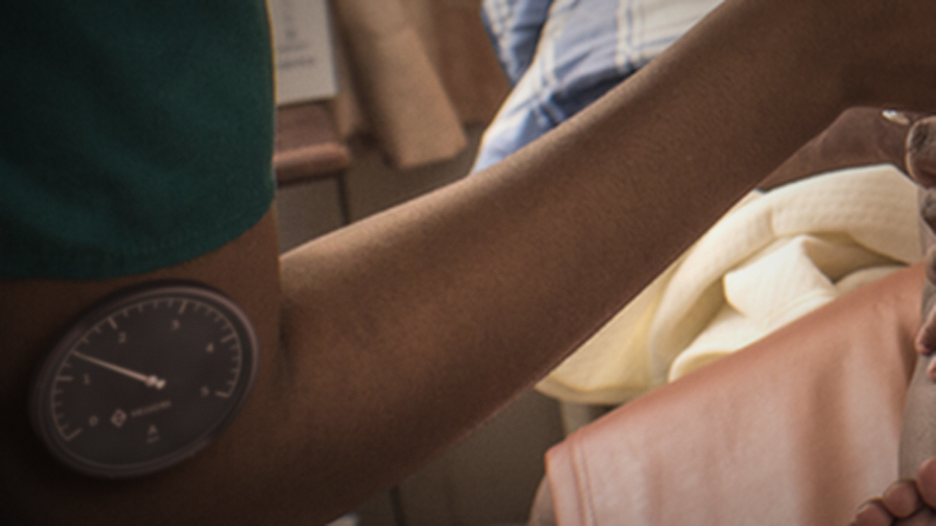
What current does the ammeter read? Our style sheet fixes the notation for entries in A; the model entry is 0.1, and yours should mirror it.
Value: 1.4
